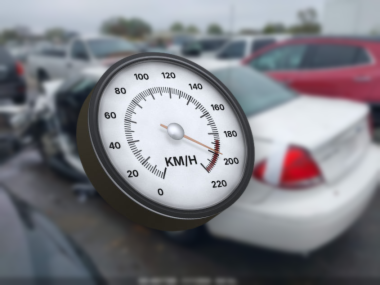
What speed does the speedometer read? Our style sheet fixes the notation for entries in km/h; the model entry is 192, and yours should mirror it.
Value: 200
